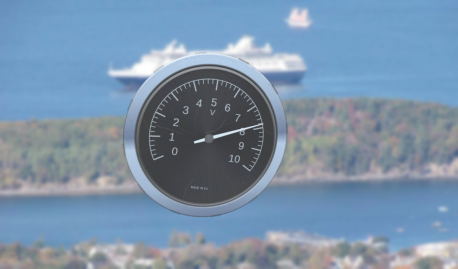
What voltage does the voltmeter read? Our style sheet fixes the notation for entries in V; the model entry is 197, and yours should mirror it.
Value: 7.8
